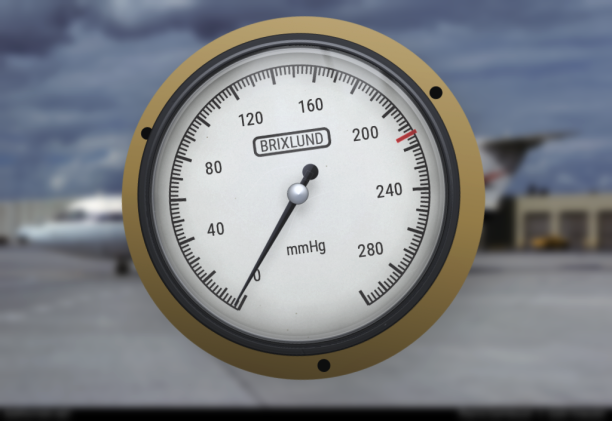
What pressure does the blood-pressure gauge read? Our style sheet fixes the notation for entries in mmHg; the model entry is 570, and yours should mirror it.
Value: 2
